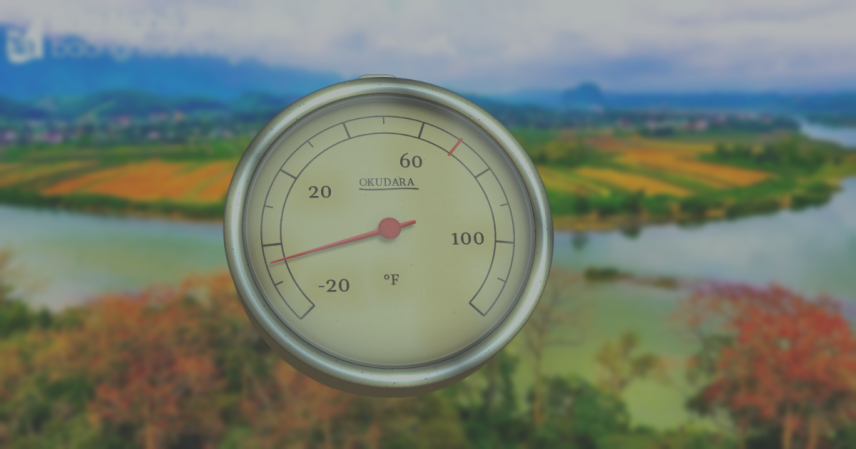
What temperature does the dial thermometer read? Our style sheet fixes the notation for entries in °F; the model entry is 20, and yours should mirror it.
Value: -5
